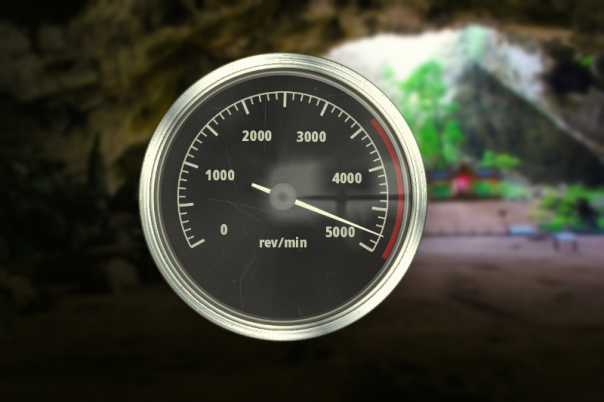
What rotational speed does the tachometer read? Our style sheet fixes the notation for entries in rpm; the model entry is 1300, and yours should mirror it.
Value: 4800
